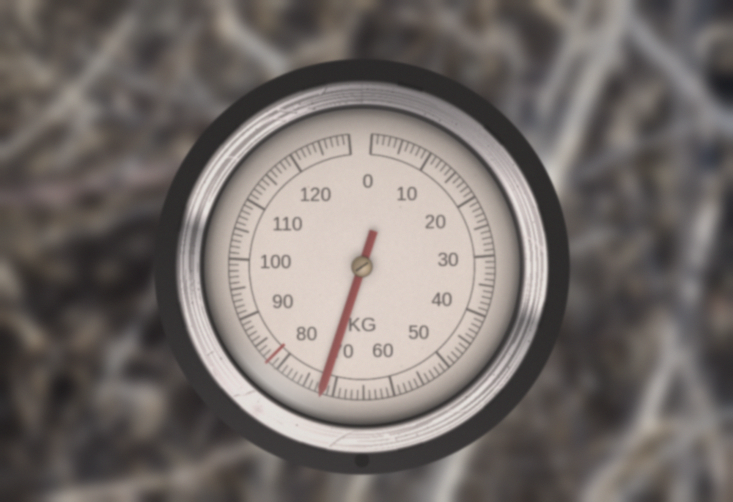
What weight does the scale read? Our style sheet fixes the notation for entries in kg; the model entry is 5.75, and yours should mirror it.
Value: 72
